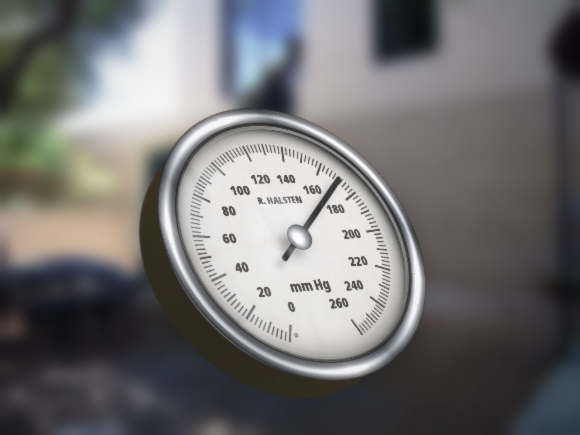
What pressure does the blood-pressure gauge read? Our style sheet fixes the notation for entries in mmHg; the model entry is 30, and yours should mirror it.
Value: 170
